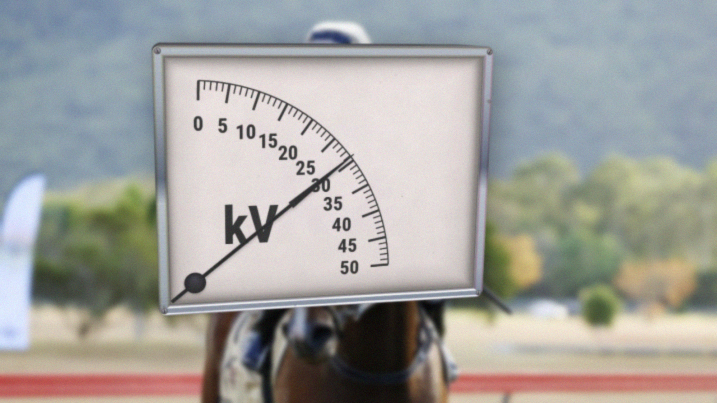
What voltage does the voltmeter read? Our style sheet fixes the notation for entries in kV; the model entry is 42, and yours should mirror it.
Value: 29
